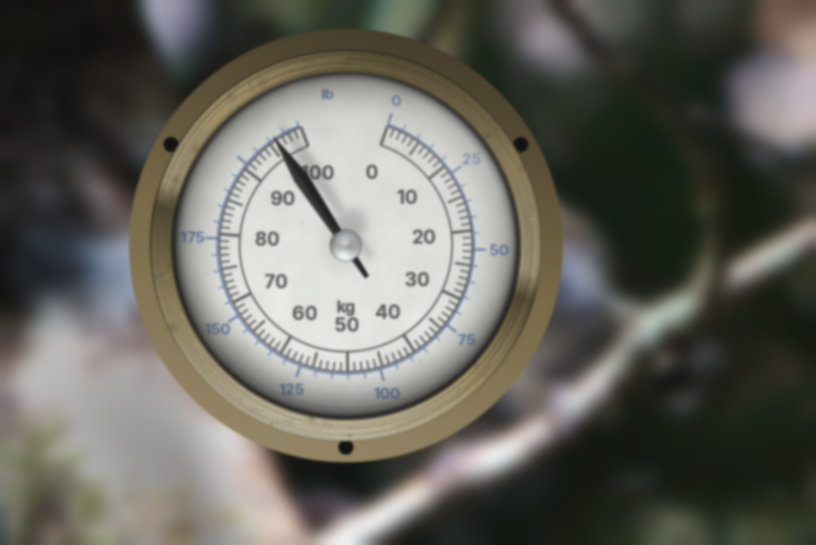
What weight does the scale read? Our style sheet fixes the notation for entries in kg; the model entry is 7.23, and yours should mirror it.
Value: 96
